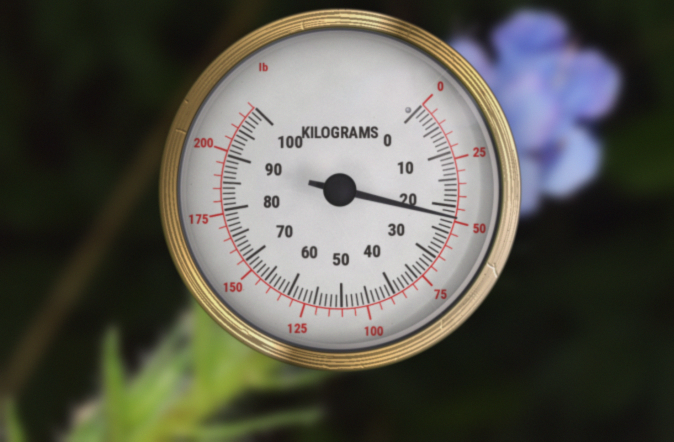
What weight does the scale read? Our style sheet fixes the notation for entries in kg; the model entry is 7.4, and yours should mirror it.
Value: 22
